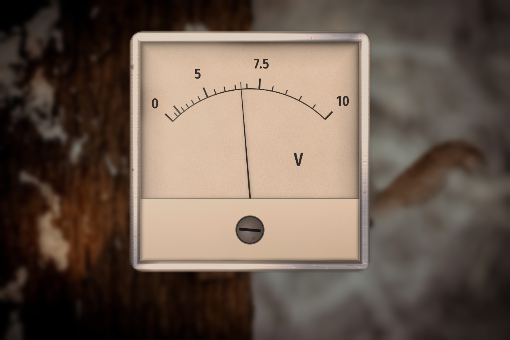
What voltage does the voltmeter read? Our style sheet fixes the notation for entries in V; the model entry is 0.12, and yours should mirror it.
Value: 6.75
